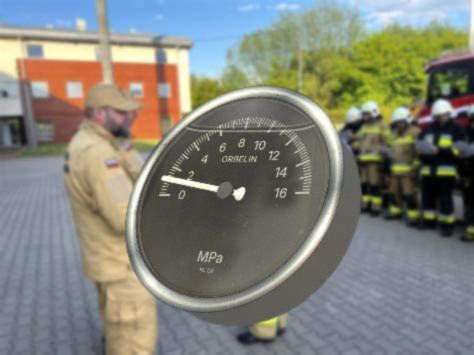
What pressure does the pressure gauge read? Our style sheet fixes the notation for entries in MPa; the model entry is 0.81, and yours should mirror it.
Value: 1
